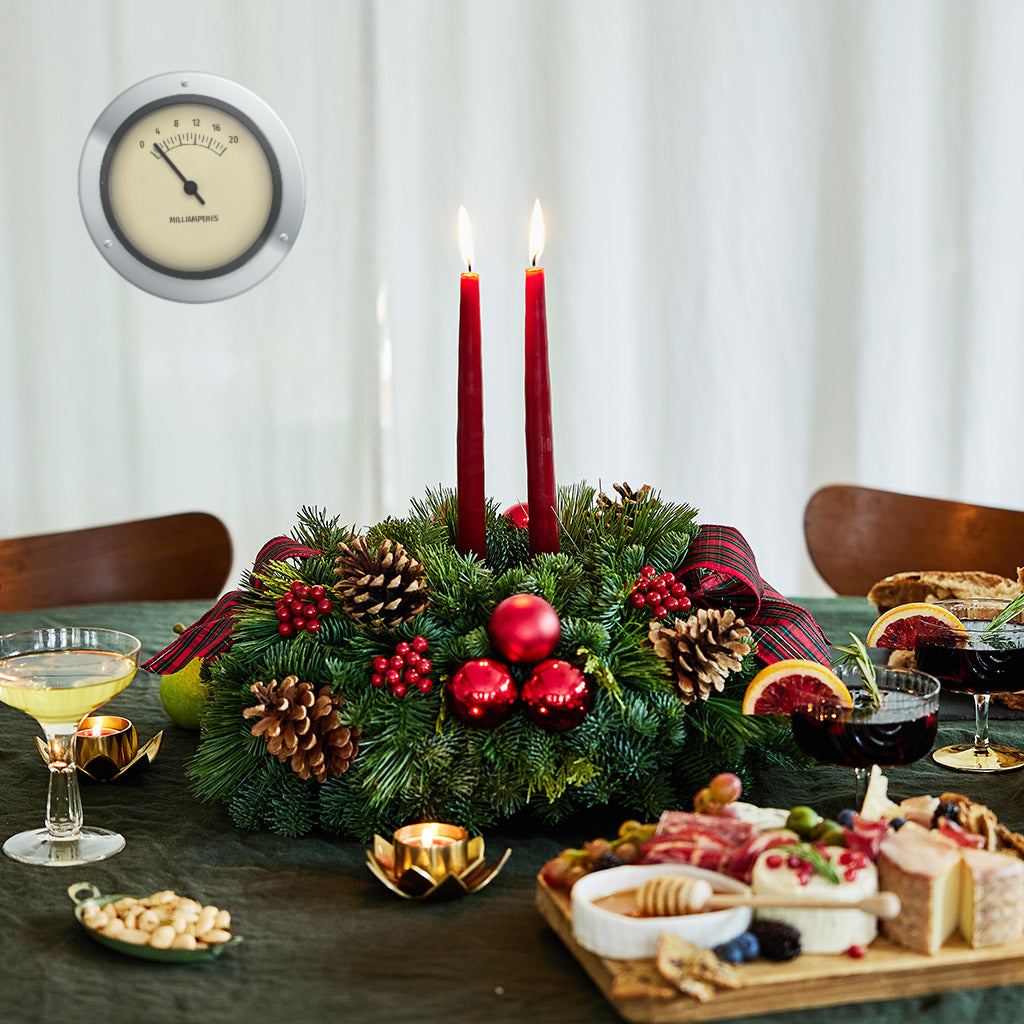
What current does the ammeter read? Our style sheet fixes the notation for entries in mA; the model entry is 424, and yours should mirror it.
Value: 2
